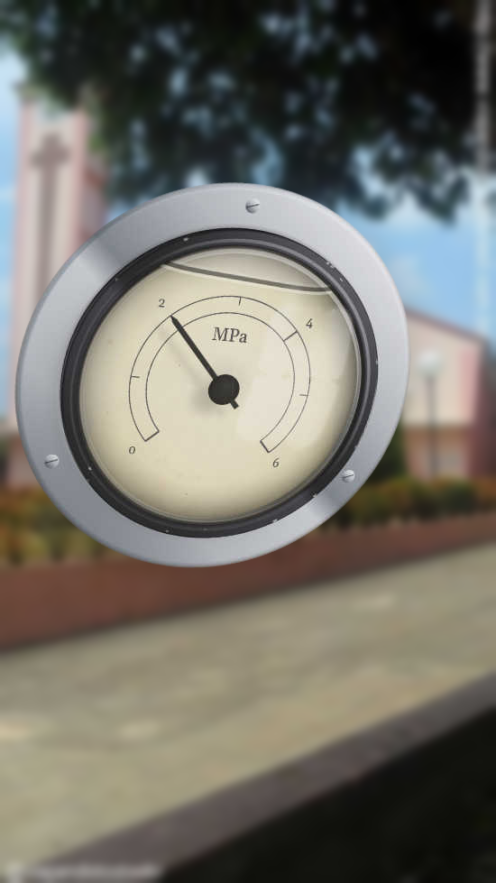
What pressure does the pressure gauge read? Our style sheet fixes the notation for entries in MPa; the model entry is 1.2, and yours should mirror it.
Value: 2
